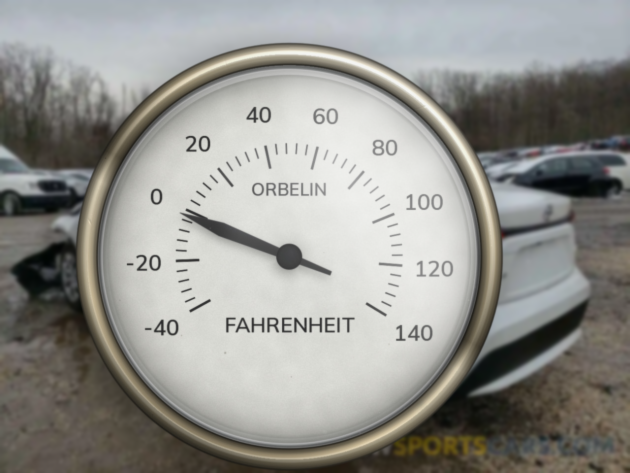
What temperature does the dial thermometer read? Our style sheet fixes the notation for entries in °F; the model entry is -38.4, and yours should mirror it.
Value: -2
